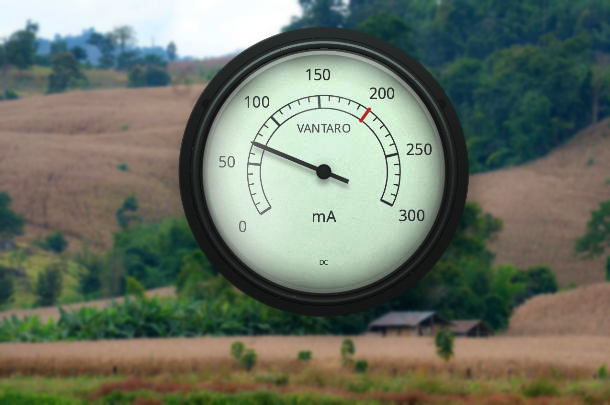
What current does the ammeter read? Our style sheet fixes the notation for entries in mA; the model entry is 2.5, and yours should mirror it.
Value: 70
